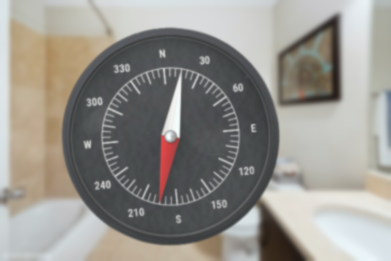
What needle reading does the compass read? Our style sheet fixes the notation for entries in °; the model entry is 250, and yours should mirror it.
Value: 195
